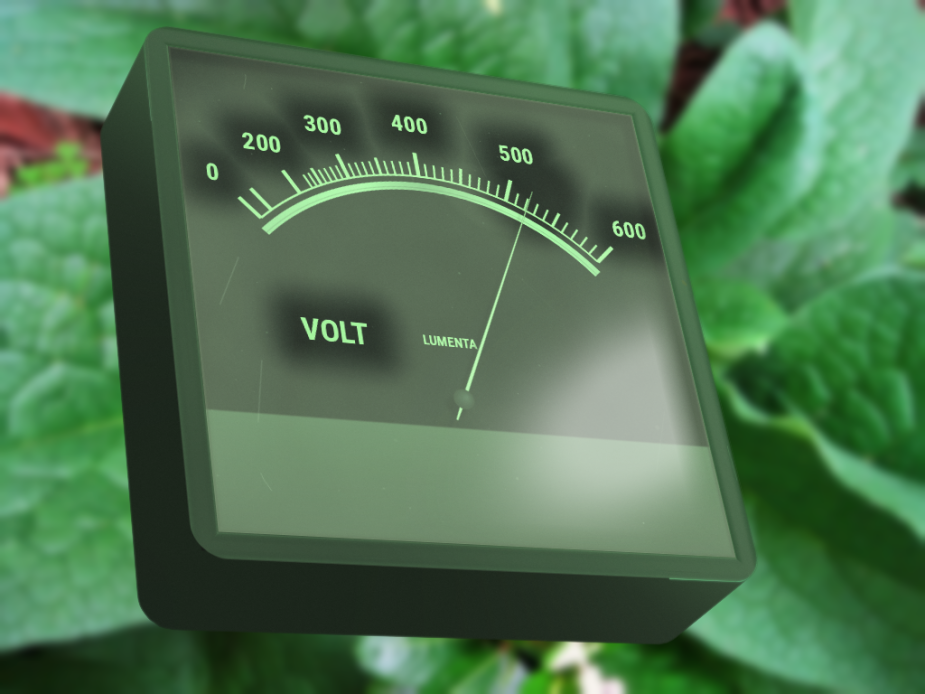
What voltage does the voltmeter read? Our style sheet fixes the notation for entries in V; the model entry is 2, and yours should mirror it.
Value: 520
